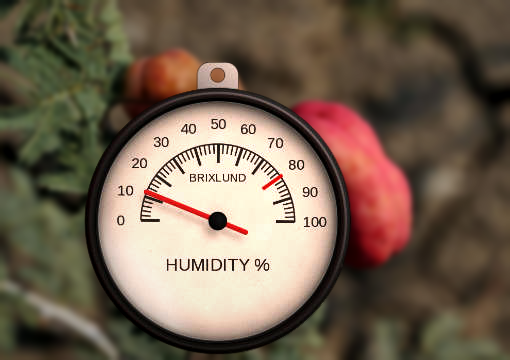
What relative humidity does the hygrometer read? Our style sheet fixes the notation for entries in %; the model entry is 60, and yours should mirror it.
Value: 12
